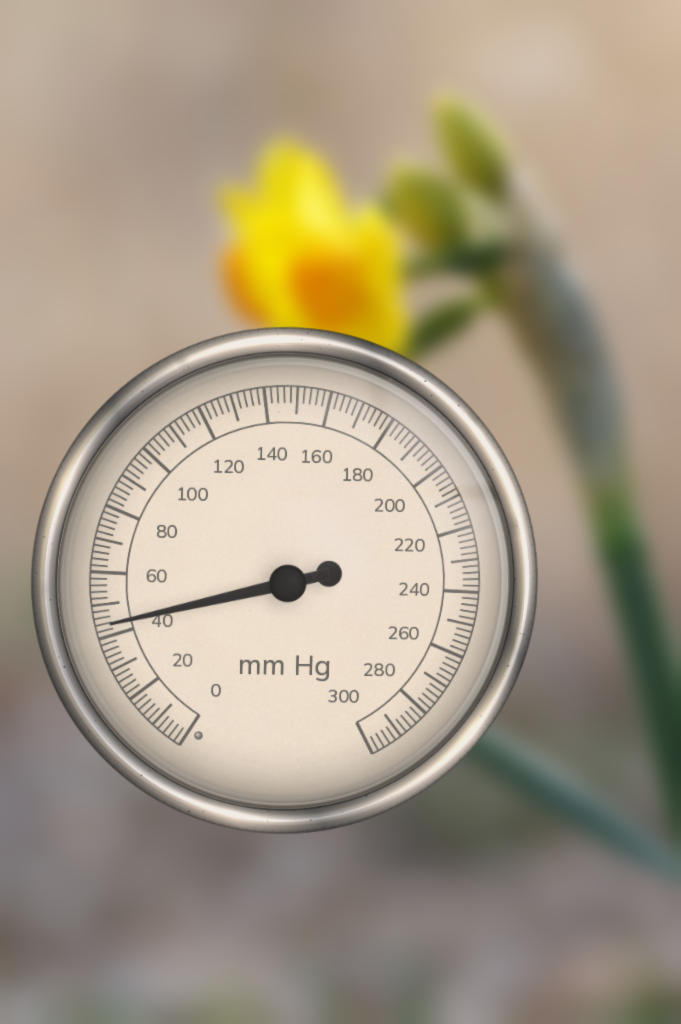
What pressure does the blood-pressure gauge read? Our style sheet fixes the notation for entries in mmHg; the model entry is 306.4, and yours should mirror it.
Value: 44
